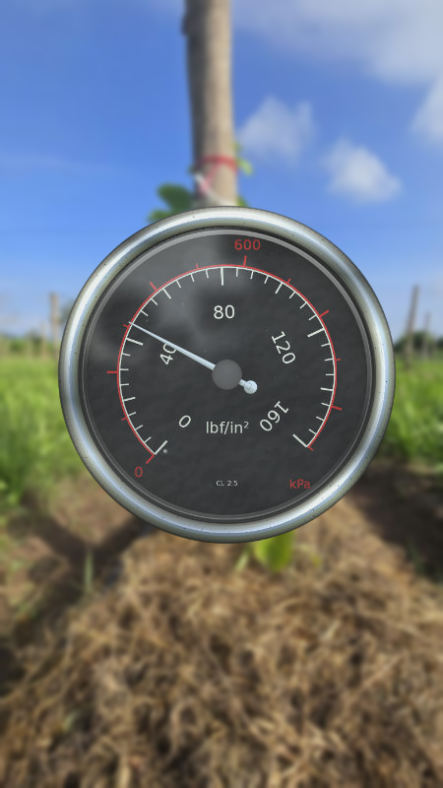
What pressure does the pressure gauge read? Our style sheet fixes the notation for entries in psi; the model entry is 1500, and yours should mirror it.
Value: 45
